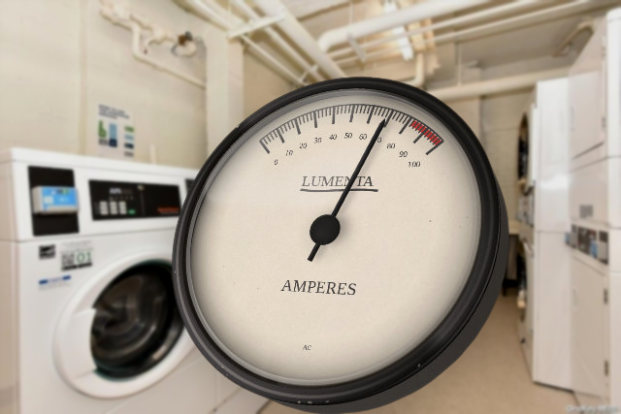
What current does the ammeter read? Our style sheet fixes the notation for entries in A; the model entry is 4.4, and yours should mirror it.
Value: 70
